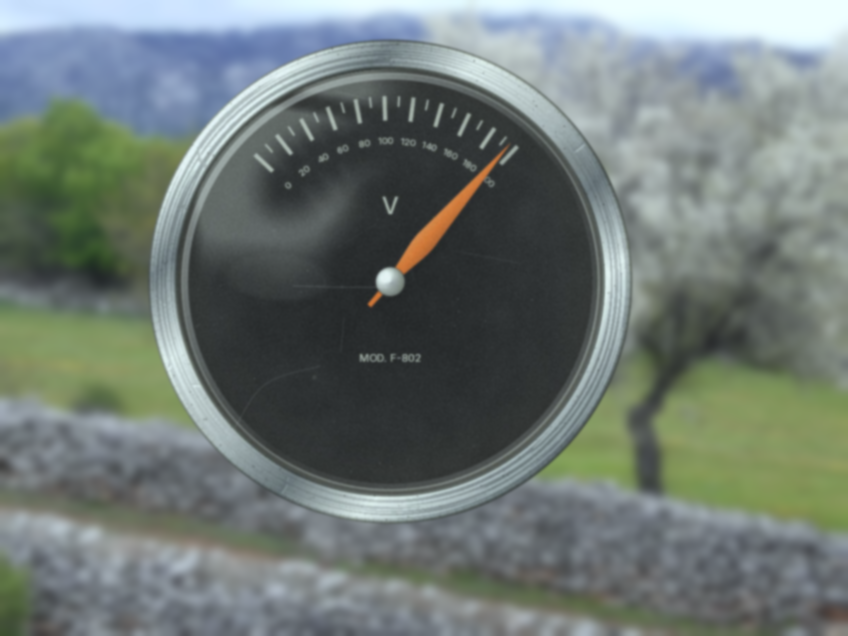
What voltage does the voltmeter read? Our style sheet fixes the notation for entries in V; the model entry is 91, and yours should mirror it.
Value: 195
